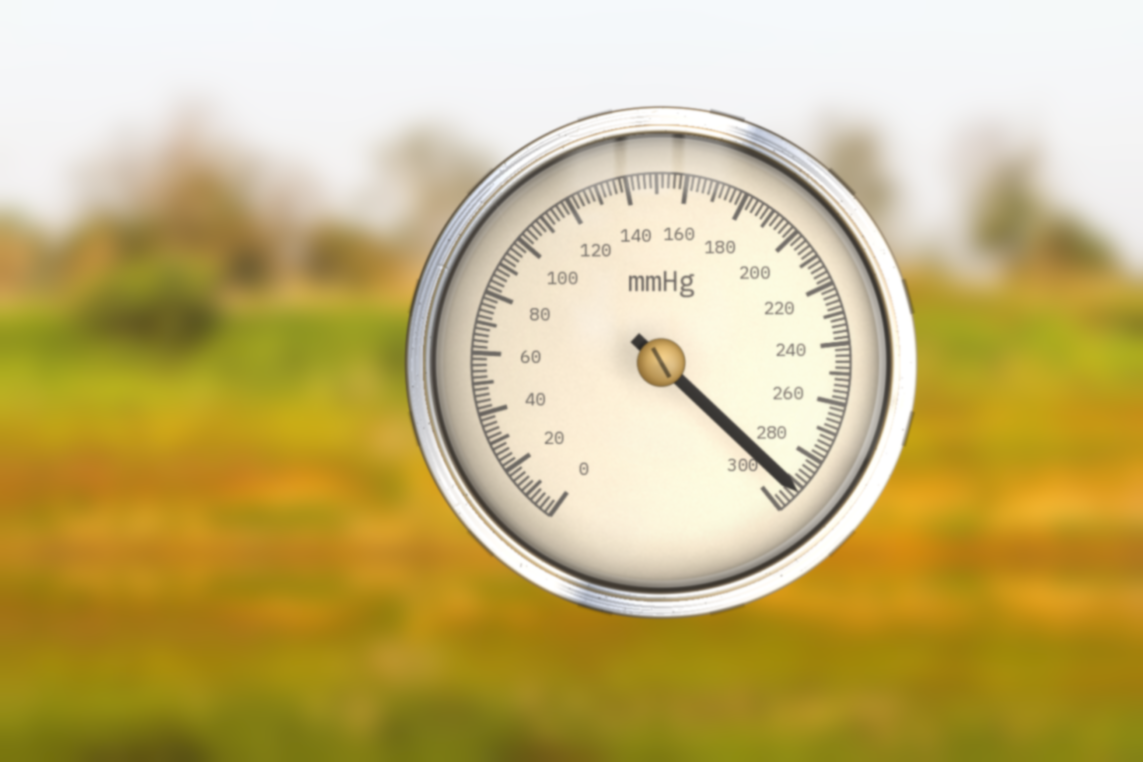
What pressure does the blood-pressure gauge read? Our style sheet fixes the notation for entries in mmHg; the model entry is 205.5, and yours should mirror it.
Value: 292
